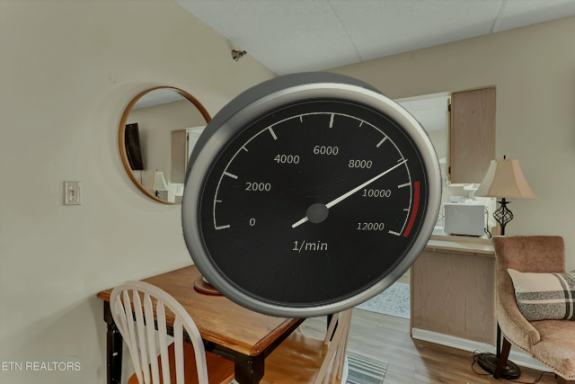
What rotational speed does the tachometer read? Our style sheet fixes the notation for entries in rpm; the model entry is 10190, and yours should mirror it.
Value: 9000
